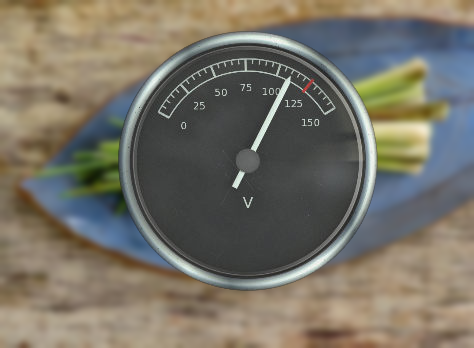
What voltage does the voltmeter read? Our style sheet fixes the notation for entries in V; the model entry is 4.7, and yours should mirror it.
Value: 110
